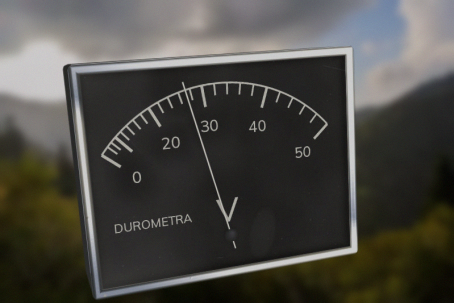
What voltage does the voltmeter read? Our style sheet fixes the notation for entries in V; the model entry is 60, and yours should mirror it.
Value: 27
